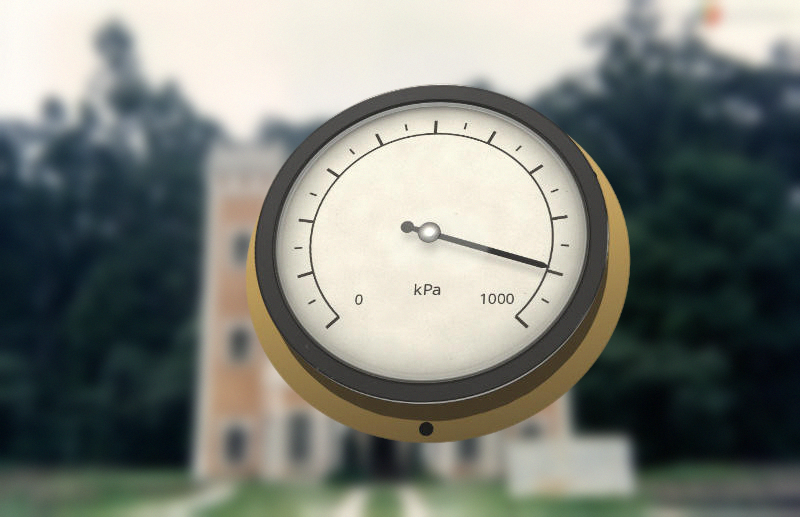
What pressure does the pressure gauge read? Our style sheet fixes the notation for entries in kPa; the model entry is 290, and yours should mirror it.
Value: 900
